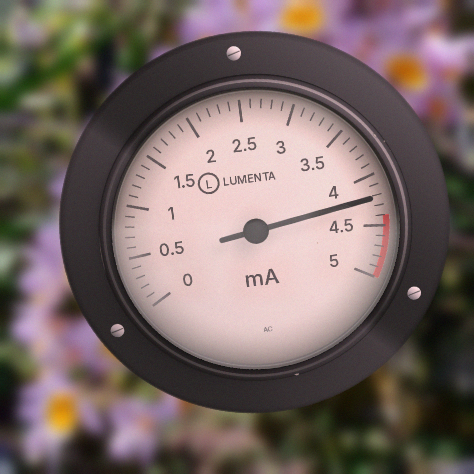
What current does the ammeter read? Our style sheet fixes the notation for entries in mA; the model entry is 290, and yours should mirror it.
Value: 4.2
